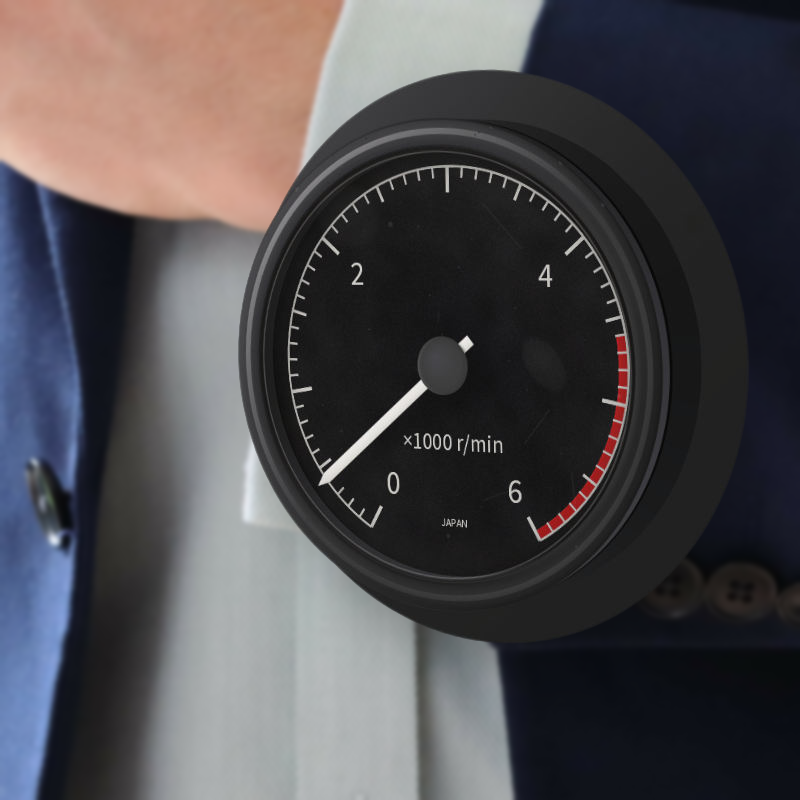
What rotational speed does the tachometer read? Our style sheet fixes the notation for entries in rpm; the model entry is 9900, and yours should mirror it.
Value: 400
